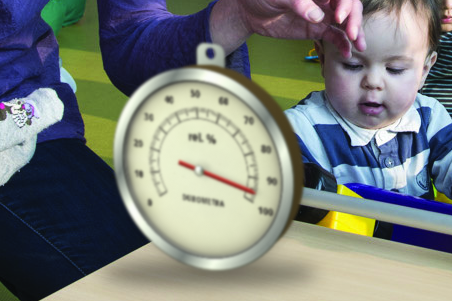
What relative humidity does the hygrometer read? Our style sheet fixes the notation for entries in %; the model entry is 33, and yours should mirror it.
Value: 95
